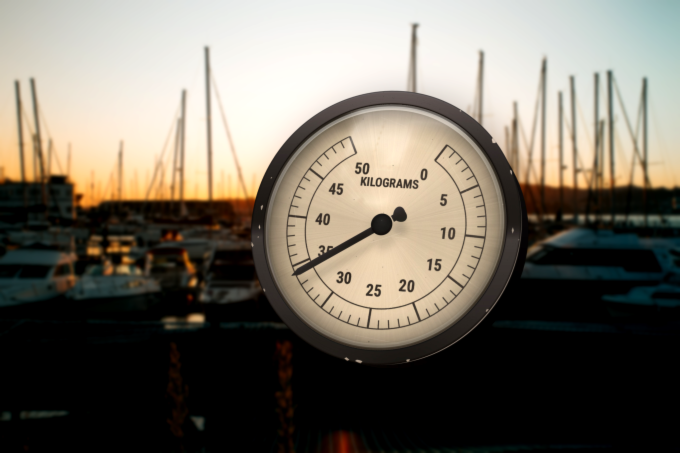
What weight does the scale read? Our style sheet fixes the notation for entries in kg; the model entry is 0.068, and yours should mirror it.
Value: 34
